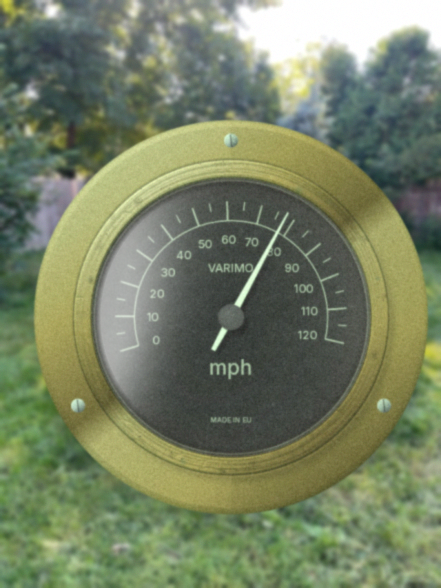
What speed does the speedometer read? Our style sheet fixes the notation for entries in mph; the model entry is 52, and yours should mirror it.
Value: 77.5
